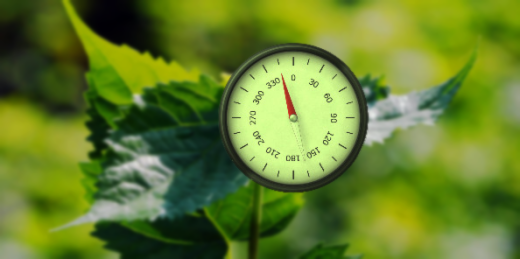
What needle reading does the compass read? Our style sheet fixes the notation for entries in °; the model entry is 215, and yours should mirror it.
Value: 345
